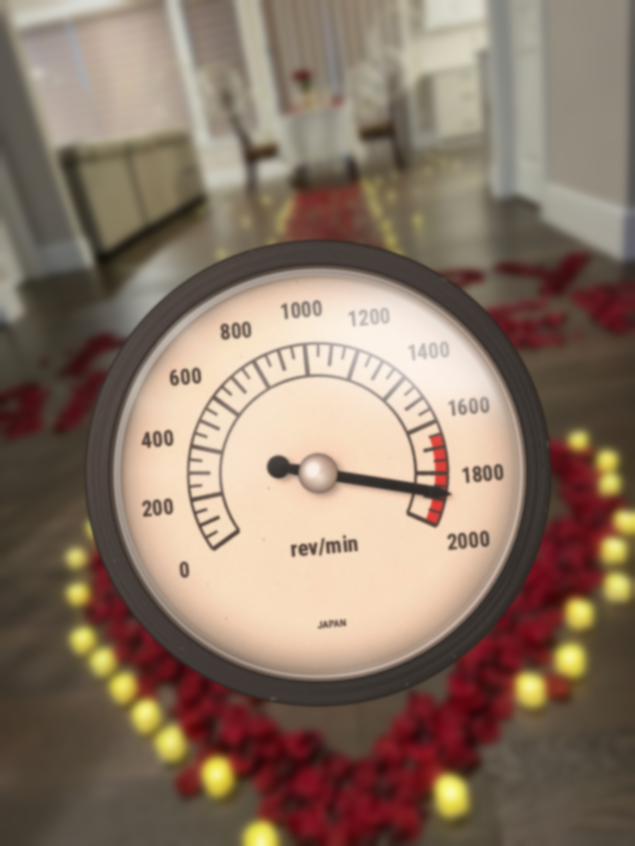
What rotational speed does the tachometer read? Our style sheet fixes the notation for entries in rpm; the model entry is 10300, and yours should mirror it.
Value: 1875
